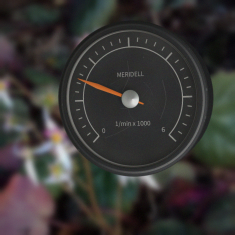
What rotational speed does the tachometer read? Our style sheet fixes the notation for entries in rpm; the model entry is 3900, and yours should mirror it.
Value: 1500
